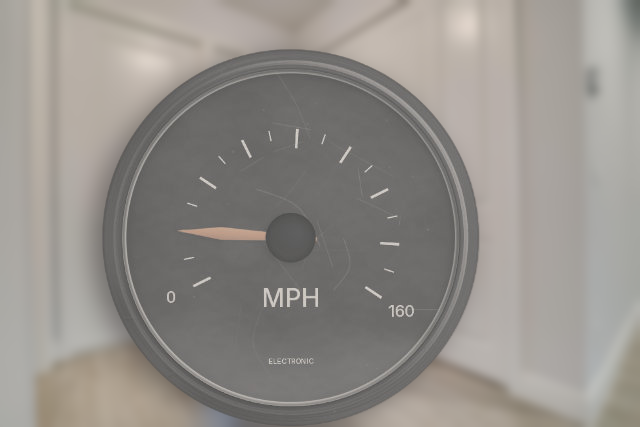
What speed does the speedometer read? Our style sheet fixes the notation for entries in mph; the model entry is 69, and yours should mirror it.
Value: 20
